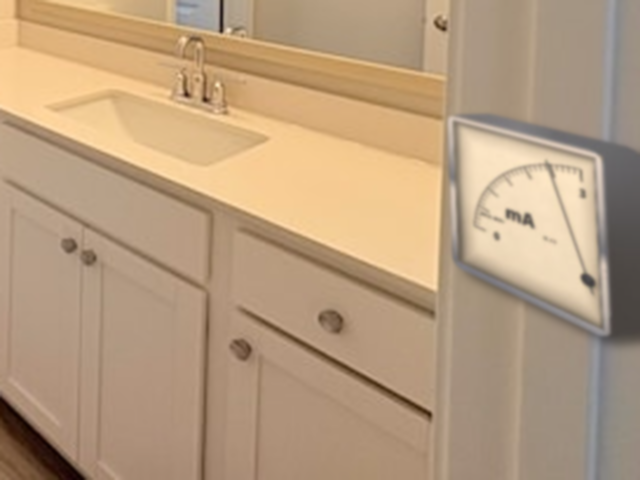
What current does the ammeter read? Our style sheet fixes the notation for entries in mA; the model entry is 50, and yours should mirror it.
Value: 2.5
